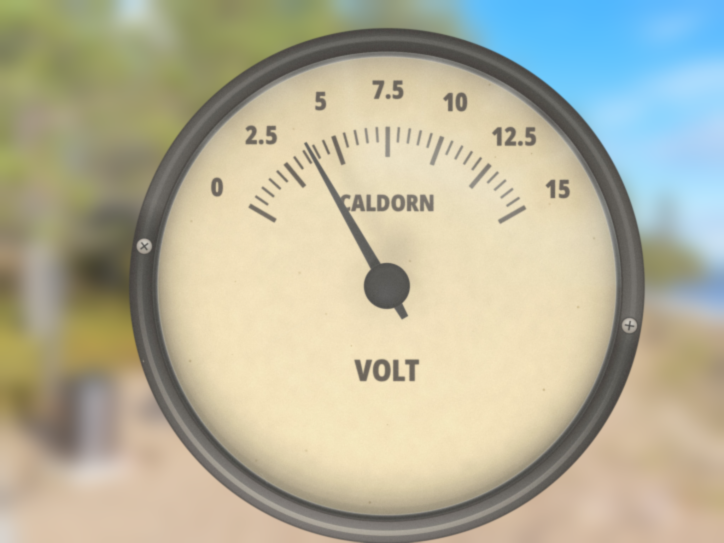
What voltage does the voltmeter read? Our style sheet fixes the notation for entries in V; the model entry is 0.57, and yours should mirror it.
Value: 3.75
